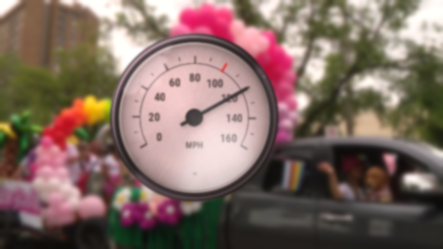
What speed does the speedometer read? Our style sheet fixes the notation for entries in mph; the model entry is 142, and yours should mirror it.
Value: 120
